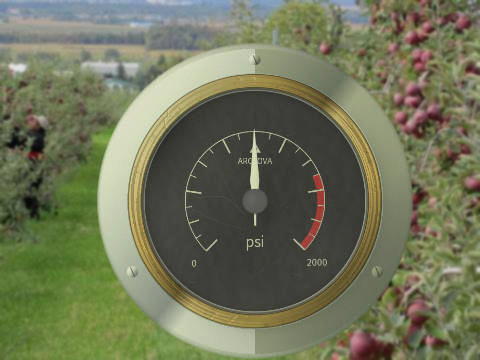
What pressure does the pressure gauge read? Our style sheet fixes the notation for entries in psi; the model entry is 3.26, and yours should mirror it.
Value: 1000
